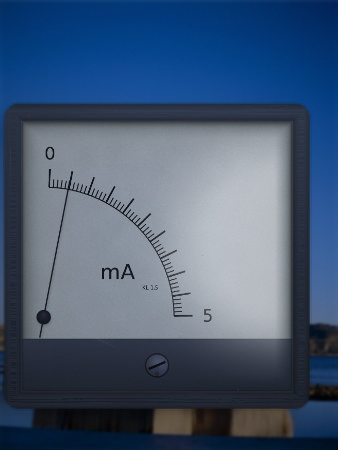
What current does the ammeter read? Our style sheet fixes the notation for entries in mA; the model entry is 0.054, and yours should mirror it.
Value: 0.5
